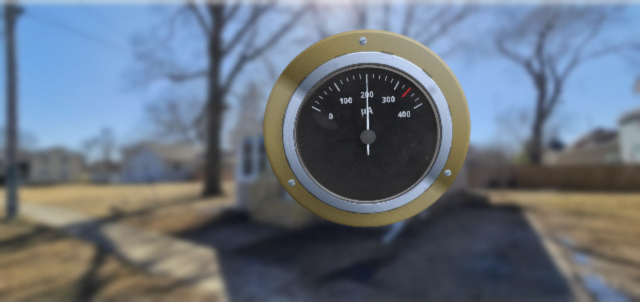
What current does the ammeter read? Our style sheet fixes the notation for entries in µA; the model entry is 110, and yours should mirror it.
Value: 200
